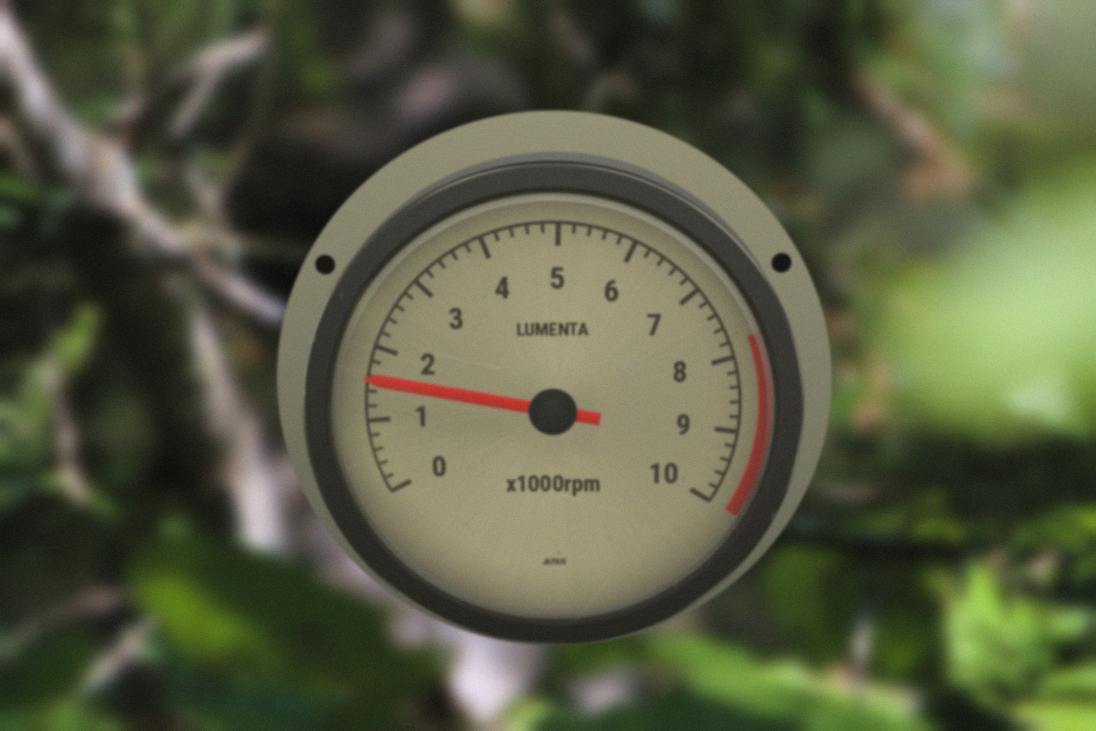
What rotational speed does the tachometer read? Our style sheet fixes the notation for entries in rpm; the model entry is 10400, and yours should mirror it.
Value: 1600
